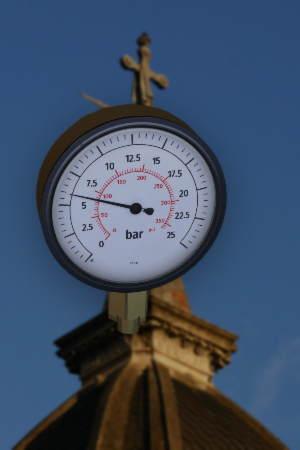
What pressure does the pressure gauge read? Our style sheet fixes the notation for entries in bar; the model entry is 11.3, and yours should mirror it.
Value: 6
